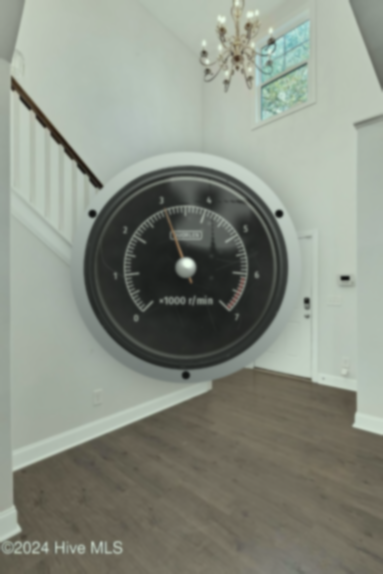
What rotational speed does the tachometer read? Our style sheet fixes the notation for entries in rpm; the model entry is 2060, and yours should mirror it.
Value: 3000
